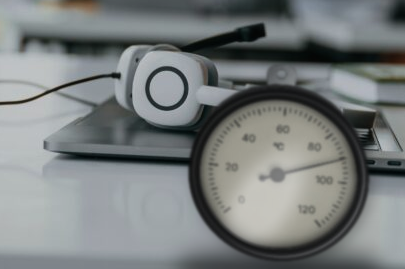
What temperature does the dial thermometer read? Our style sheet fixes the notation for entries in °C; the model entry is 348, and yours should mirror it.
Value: 90
